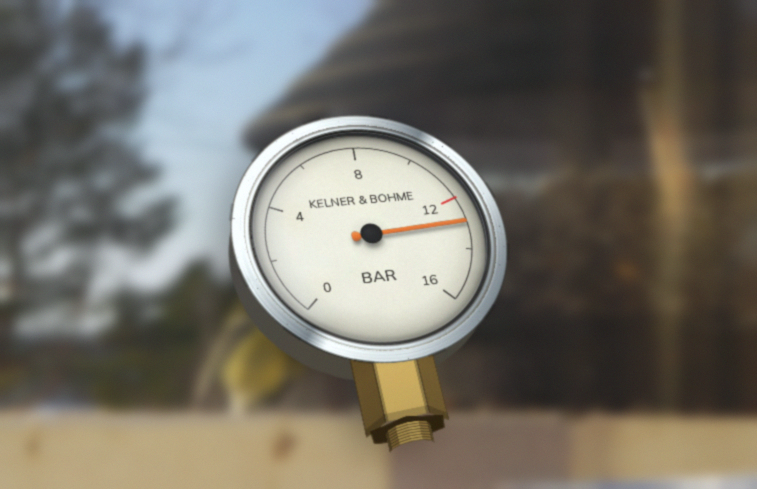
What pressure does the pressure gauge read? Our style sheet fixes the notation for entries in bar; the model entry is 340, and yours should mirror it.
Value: 13
